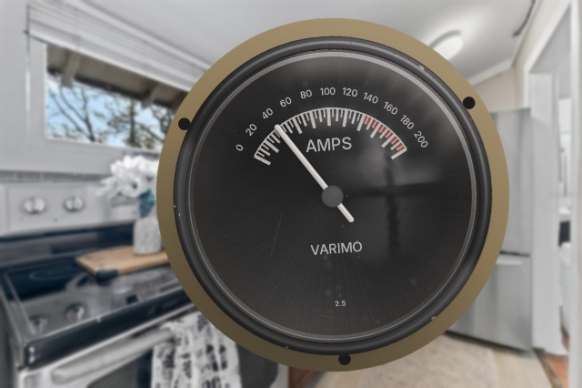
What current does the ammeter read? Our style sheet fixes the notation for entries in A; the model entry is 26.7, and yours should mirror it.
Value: 40
